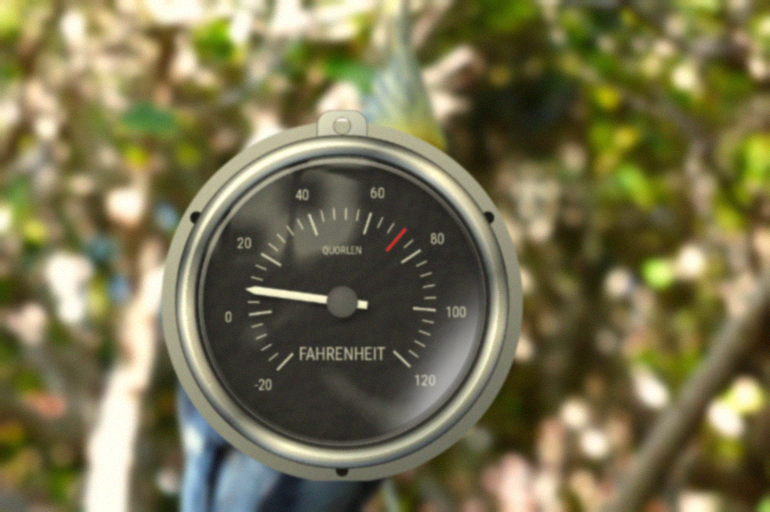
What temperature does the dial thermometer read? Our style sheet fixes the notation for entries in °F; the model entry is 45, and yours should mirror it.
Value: 8
